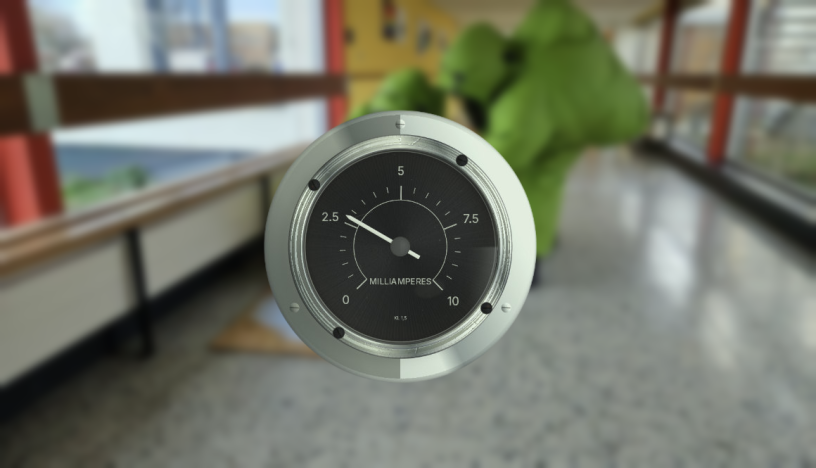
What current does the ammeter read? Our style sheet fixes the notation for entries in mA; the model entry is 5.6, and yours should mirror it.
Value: 2.75
